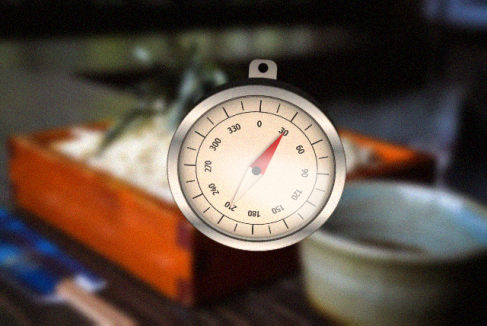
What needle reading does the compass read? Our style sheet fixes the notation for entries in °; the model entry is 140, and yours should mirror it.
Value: 30
